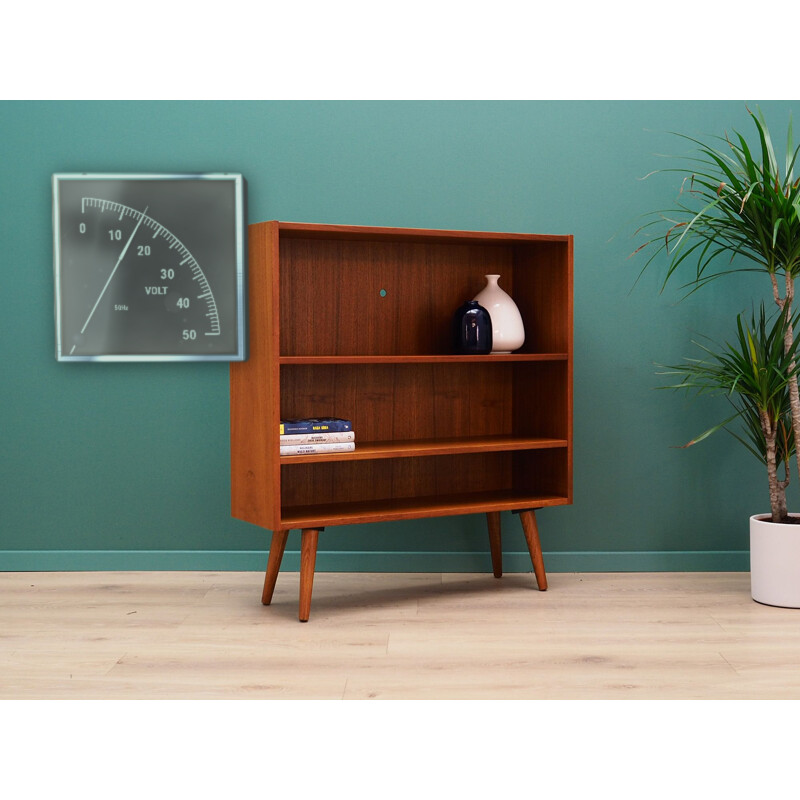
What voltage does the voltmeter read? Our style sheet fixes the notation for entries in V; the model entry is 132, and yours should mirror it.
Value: 15
